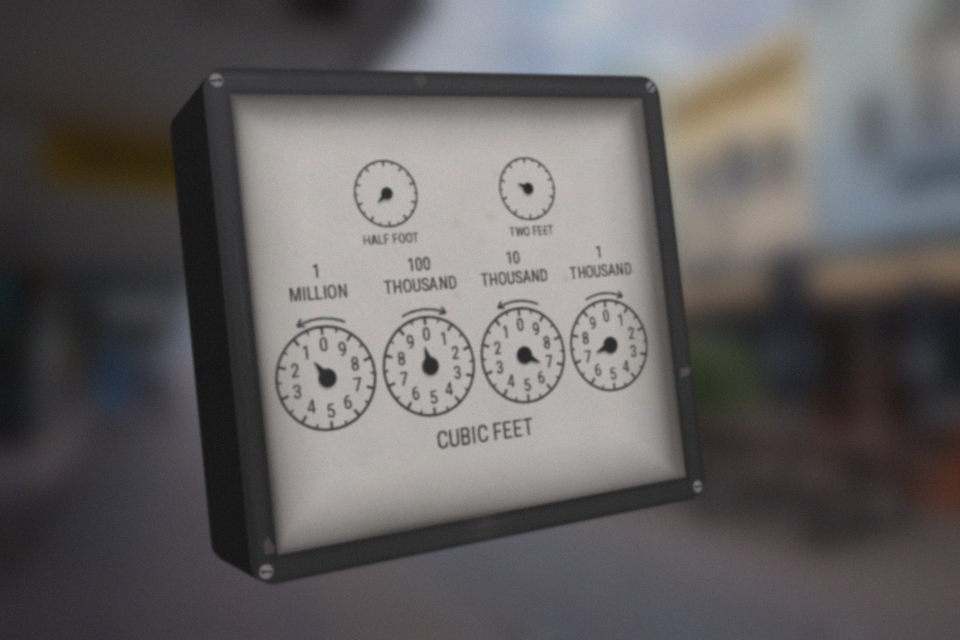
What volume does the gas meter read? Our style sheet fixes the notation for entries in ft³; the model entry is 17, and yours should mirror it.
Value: 96700
